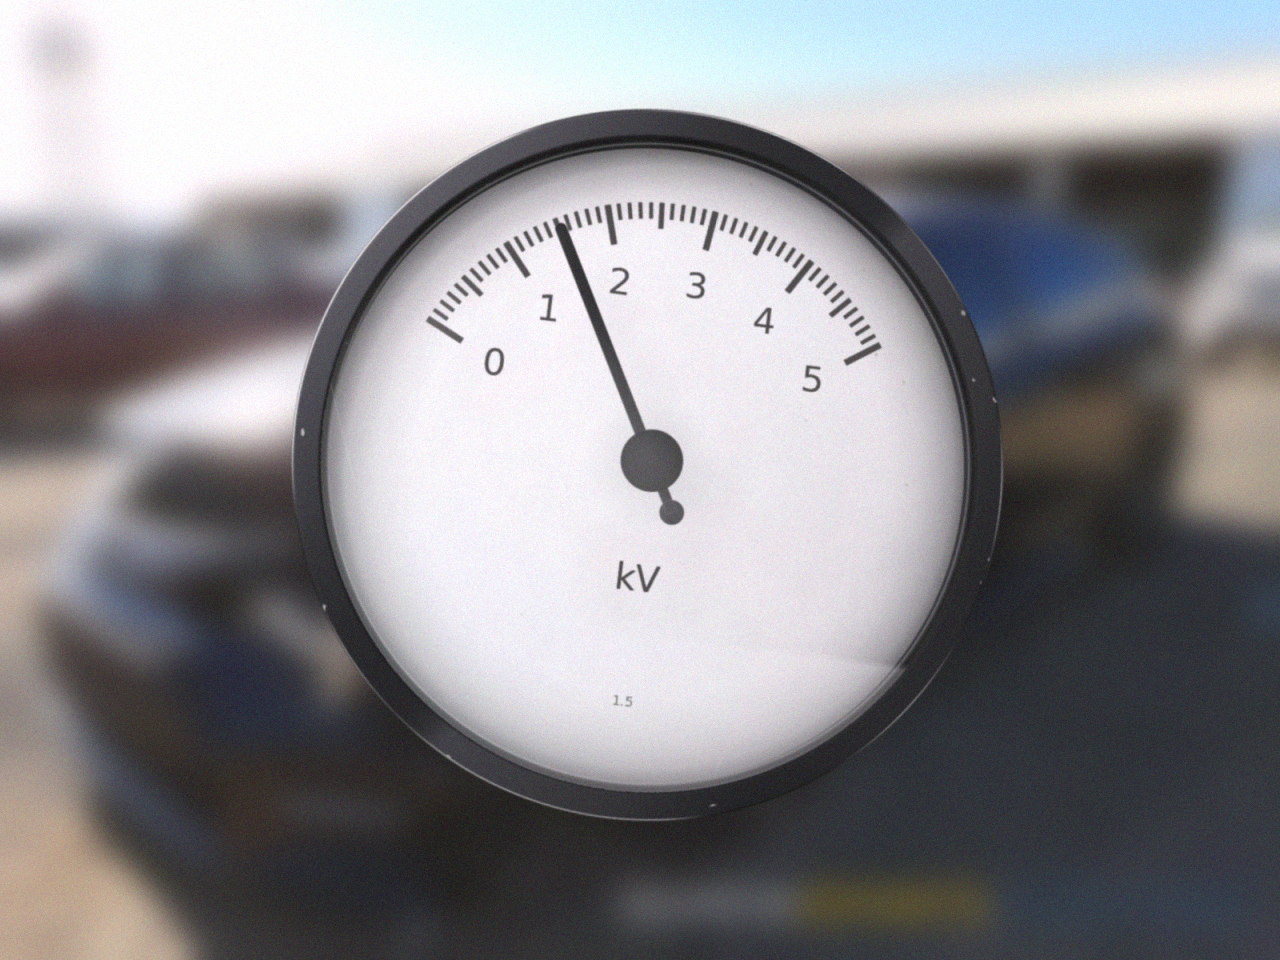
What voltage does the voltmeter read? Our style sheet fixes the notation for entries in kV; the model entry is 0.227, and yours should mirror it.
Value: 1.5
